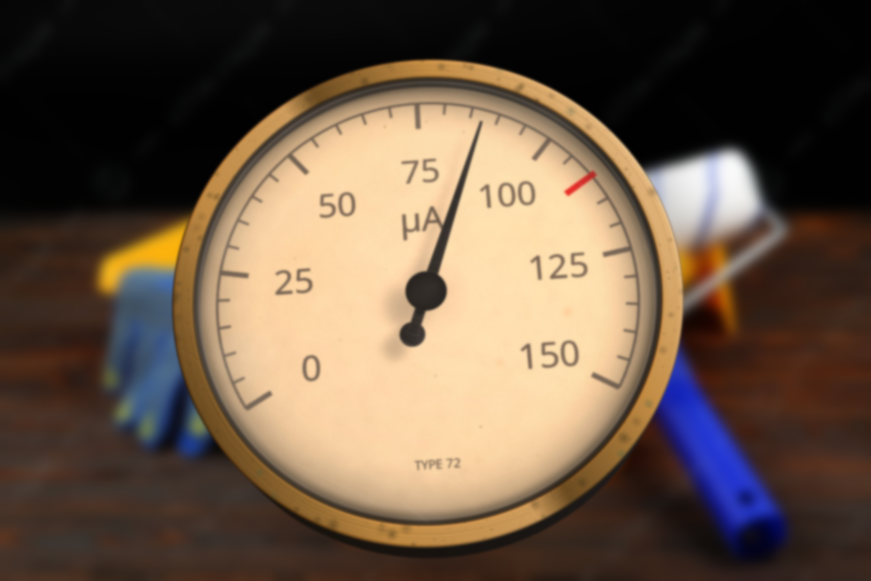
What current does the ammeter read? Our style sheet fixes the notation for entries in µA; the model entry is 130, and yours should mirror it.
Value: 87.5
